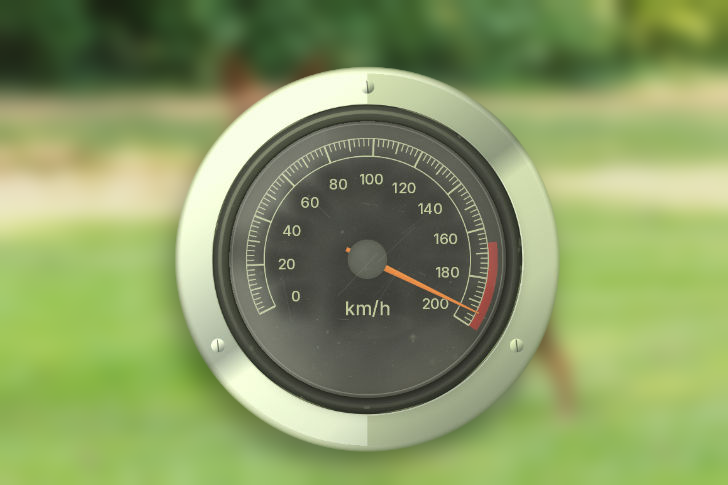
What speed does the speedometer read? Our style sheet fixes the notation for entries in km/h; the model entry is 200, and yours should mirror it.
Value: 194
